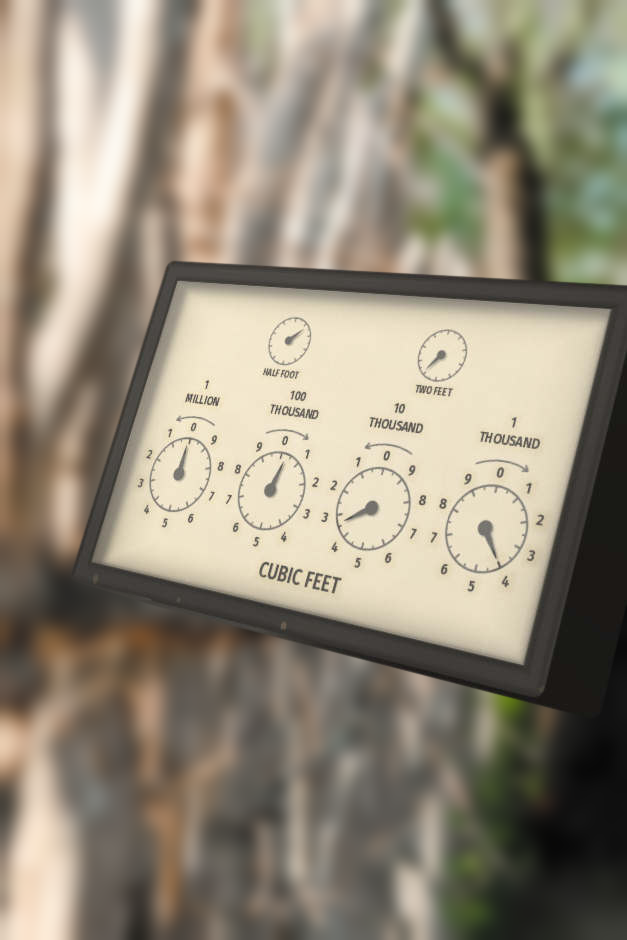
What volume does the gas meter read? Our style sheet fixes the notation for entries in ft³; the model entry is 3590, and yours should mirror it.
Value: 3400
